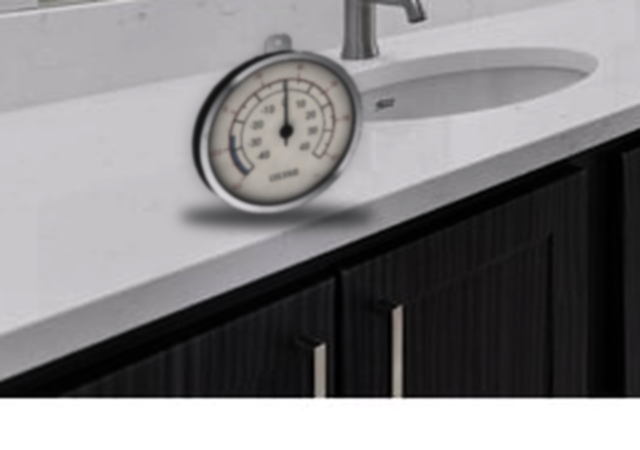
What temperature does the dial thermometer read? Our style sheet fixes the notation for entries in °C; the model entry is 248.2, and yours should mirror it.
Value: 0
